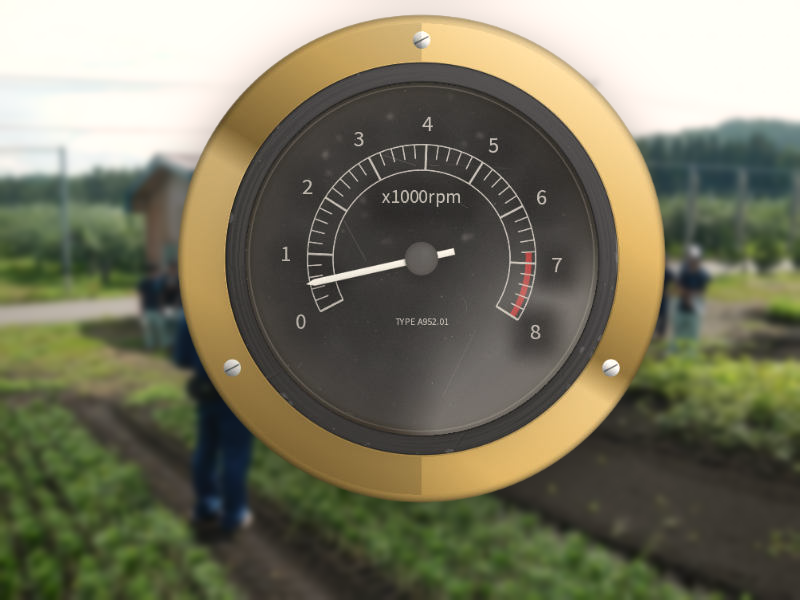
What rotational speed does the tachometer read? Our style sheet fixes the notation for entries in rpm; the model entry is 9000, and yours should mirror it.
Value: 500
